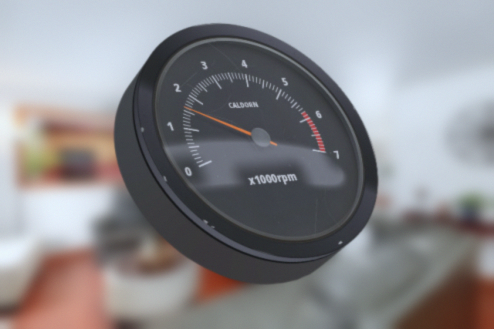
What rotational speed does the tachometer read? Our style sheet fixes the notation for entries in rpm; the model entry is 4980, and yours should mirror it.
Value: 1500
